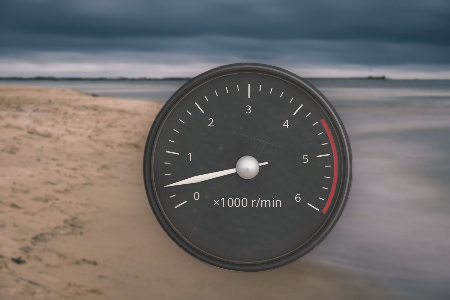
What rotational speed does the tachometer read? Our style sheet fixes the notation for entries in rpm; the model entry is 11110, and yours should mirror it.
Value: 400
